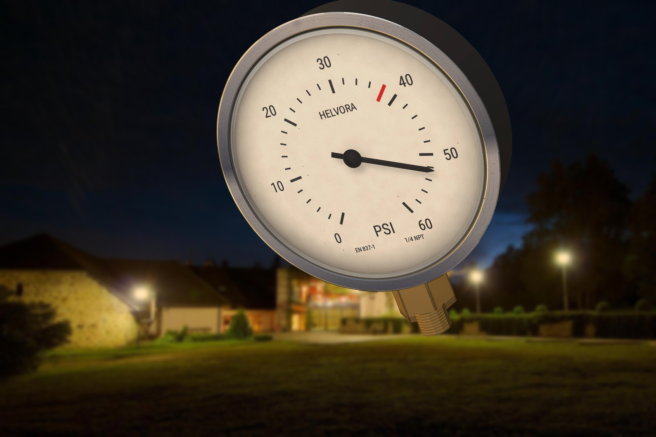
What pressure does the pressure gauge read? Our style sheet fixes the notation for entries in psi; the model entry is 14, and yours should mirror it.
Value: 52
